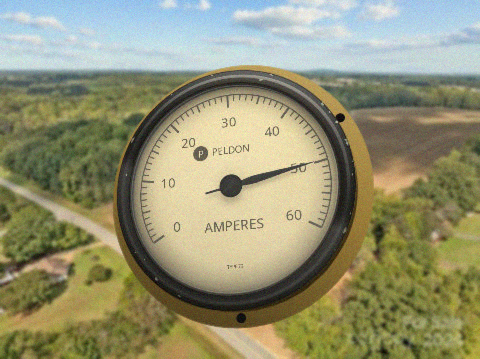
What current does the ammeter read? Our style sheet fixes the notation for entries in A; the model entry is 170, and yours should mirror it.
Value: 50
